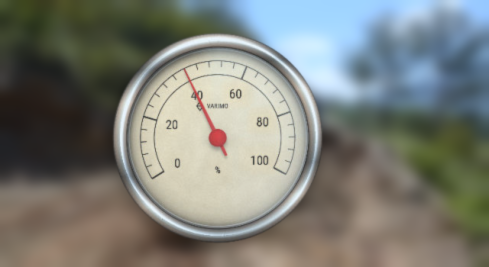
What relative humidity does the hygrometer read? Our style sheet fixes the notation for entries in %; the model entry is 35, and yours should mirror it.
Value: 40
